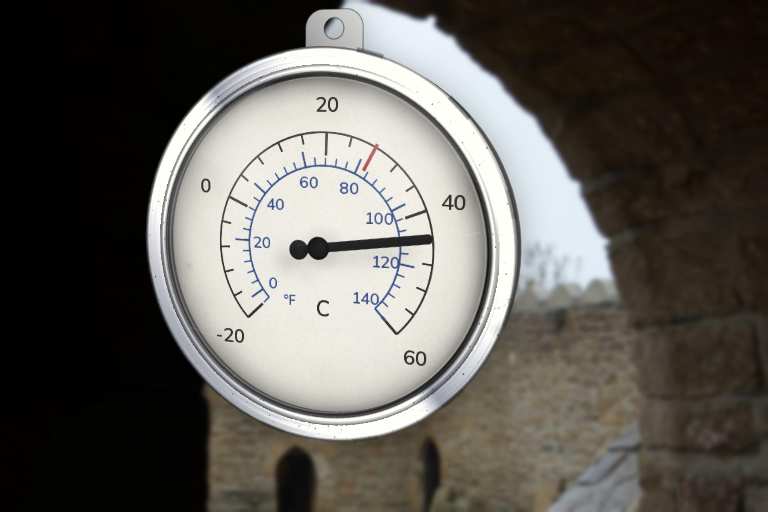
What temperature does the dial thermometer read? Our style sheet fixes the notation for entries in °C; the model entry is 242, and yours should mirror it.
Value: 44
